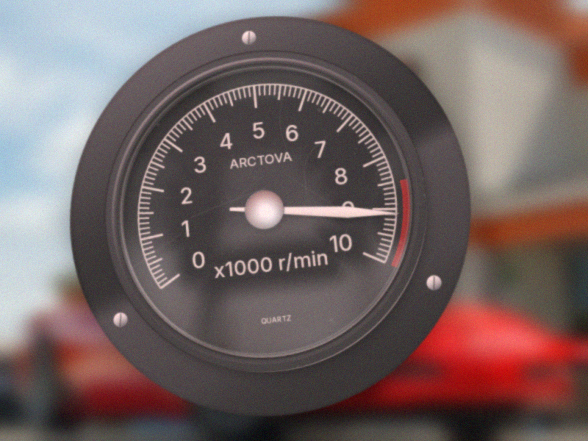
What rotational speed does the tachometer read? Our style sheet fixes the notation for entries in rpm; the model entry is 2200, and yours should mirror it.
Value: 9100
